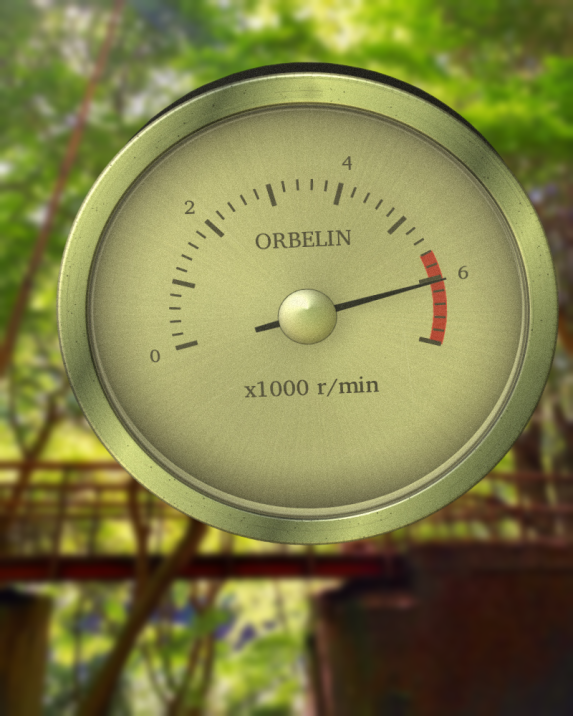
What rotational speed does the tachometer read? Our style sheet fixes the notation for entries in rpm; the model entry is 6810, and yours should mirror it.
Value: 6000
